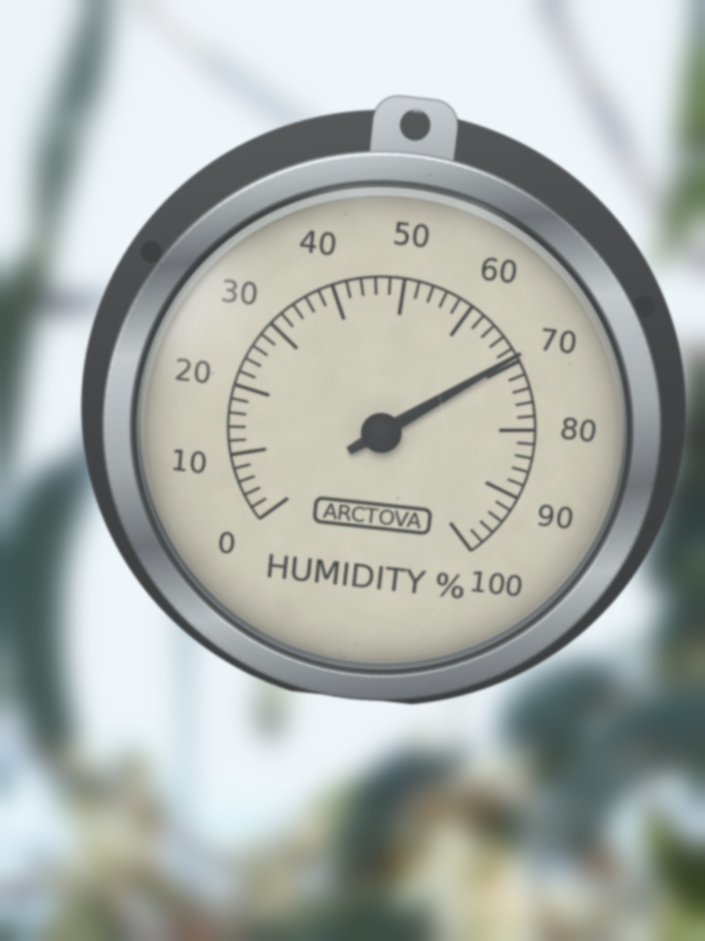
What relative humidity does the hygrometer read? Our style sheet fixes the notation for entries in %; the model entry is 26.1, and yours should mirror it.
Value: 69
